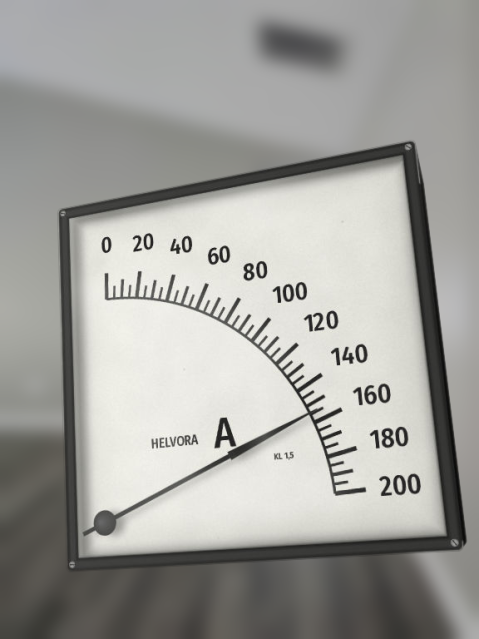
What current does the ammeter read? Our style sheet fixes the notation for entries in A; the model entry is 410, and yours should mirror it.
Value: 155
